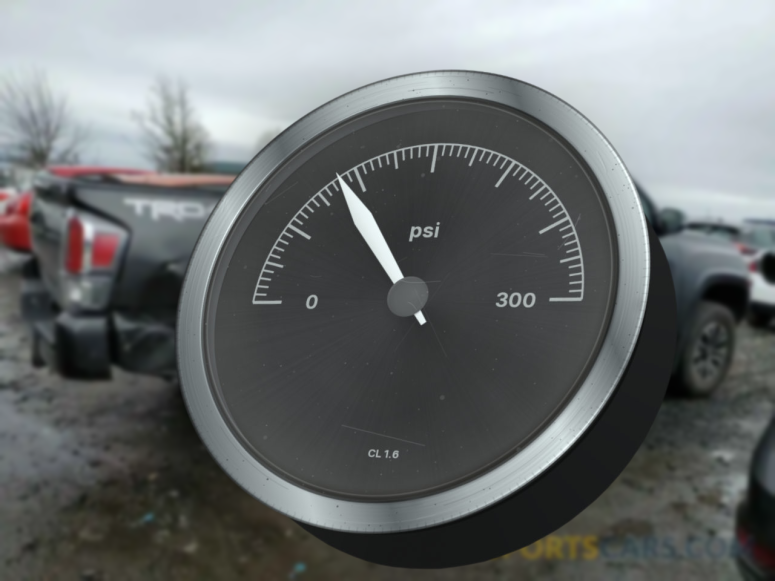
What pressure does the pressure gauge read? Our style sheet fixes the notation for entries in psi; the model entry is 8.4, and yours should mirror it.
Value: 90
